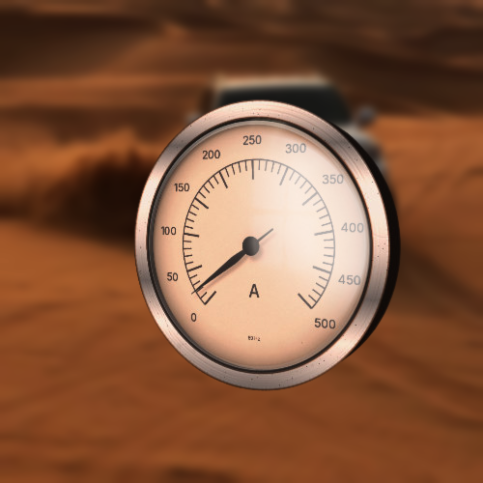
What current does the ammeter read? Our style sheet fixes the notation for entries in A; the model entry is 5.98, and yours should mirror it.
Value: 20
